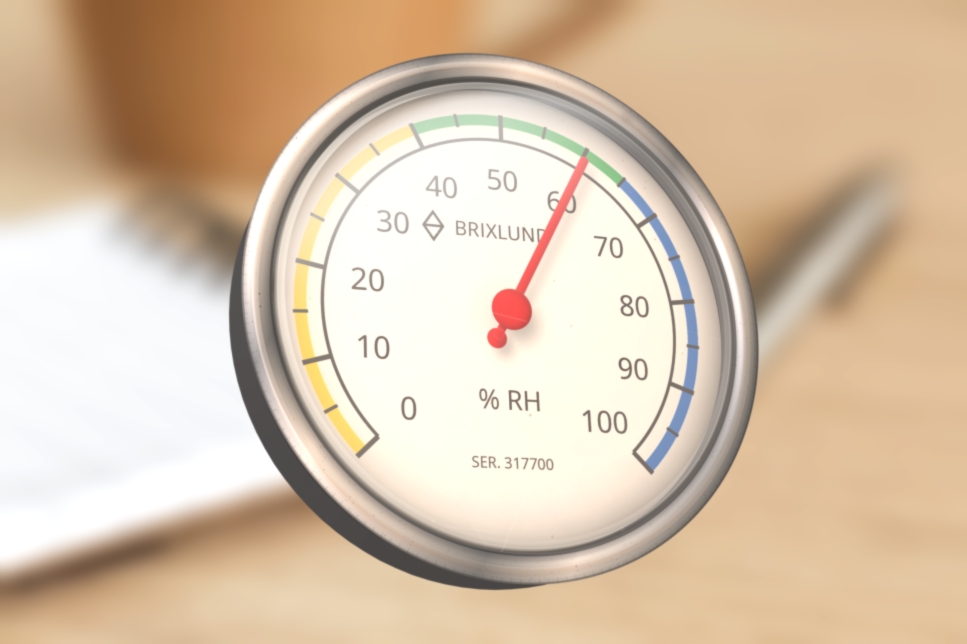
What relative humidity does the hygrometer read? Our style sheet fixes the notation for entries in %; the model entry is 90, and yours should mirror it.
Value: 60
